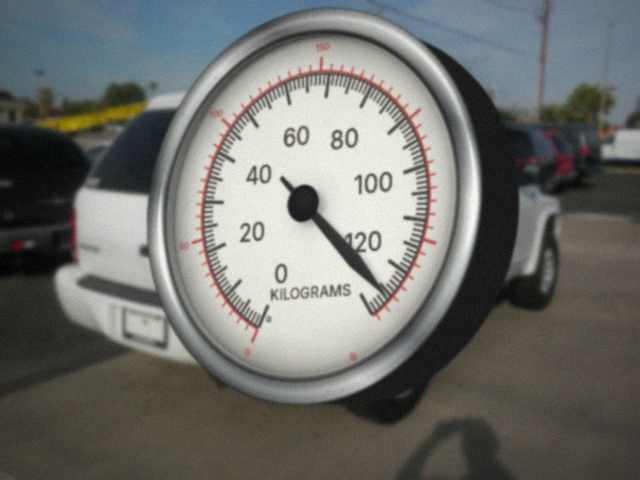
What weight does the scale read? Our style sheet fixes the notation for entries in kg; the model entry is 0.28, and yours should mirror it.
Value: 125
